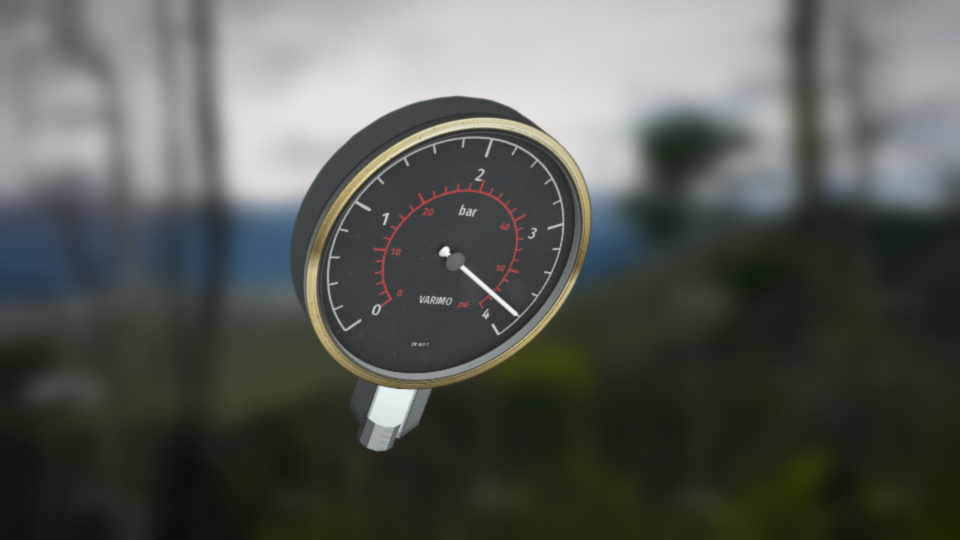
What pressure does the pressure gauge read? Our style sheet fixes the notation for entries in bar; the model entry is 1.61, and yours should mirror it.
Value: 3.8
